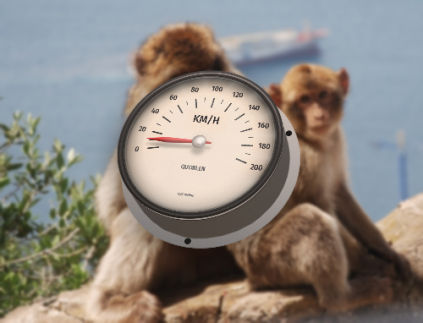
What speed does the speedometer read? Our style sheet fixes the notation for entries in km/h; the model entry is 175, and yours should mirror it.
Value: 10
